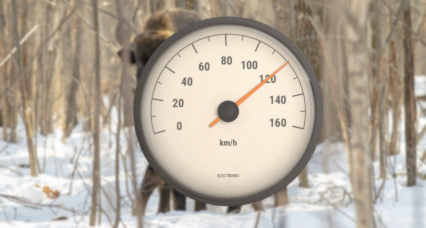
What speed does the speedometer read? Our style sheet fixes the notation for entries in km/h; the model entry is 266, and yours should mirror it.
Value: 120
